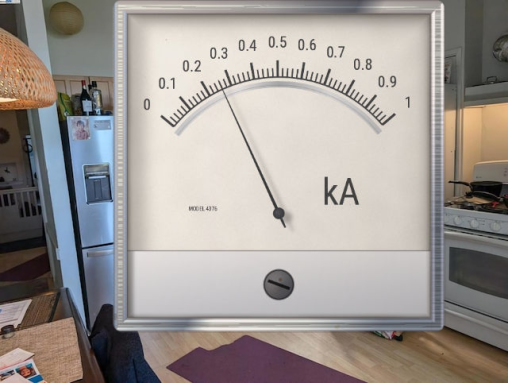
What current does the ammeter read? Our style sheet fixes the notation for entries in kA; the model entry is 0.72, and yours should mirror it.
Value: 0.26
